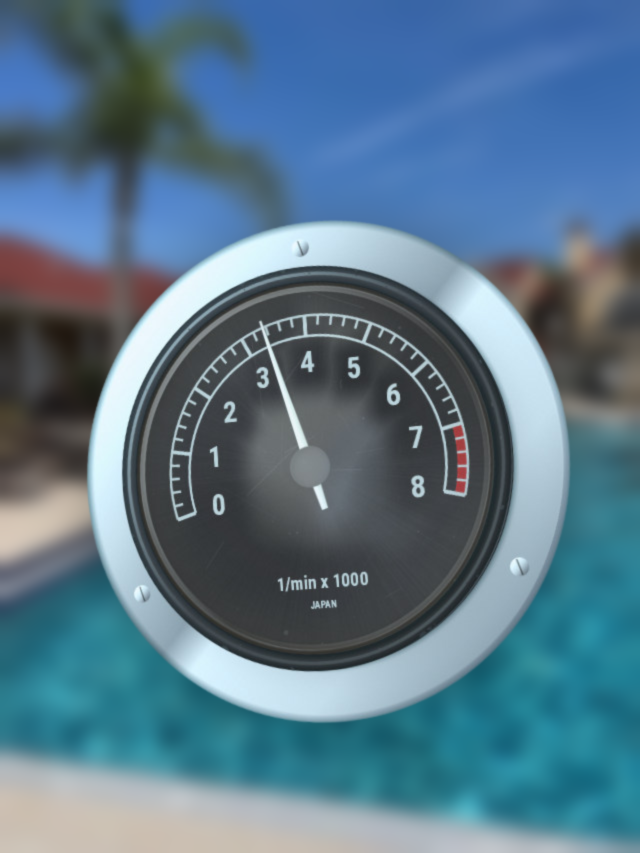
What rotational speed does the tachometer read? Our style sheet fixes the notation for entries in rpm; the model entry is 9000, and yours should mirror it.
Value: 3400
